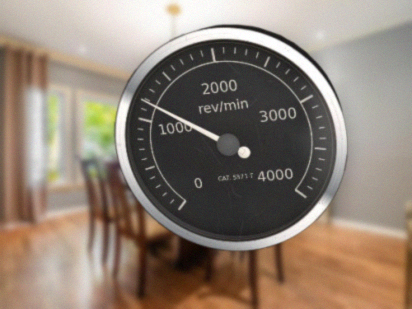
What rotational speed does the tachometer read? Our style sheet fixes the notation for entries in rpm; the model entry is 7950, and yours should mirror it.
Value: 1200
